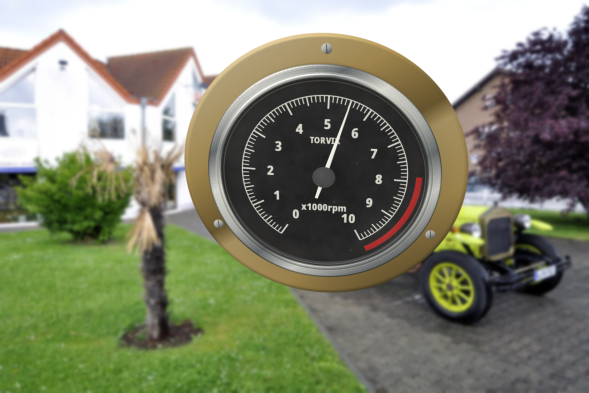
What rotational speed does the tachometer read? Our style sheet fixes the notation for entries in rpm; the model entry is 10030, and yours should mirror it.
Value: 5500
